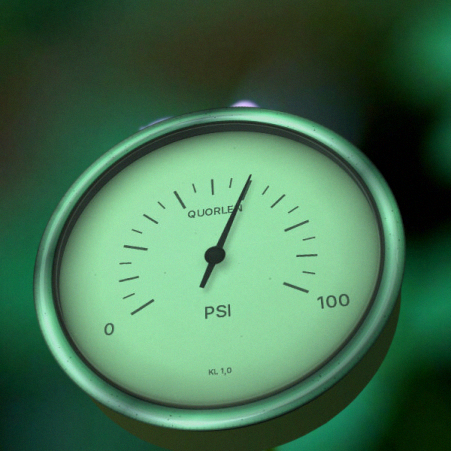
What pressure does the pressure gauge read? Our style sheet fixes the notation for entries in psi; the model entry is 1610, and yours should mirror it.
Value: 60
